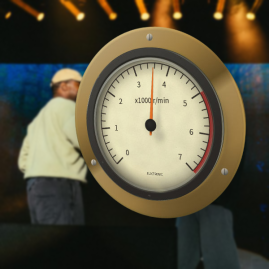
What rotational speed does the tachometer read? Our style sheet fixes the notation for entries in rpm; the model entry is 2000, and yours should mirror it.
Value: 3600
